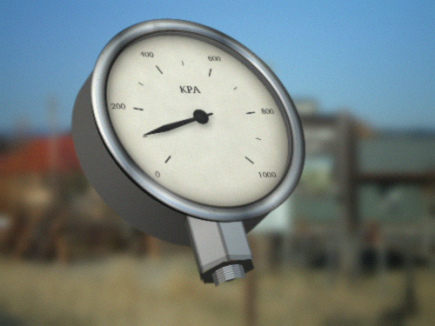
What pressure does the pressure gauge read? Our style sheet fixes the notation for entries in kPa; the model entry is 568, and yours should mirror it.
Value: 100
